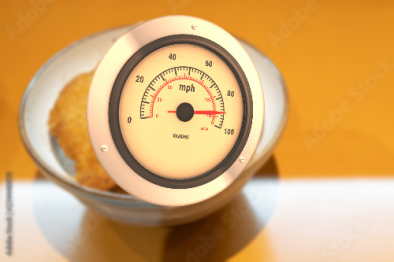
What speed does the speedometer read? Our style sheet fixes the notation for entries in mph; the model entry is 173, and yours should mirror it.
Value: 90
